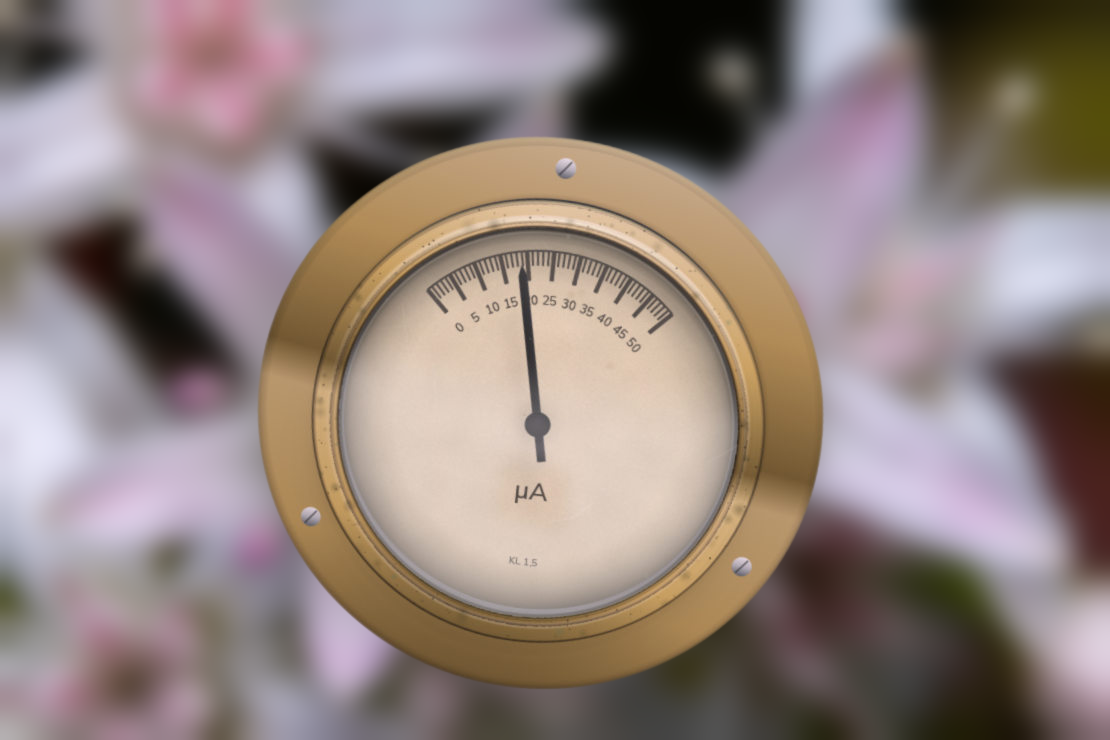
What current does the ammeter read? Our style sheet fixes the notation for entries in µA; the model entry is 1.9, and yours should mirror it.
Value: 19
